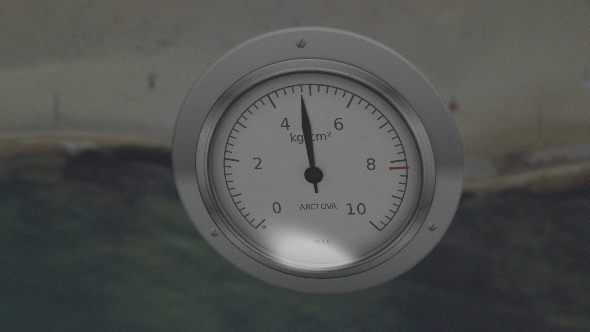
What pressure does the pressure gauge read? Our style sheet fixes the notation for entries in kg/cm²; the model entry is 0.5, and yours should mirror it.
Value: 4.8
